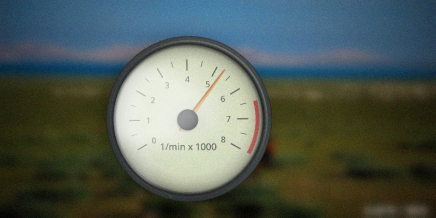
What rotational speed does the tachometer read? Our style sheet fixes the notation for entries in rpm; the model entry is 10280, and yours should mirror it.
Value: 5250
